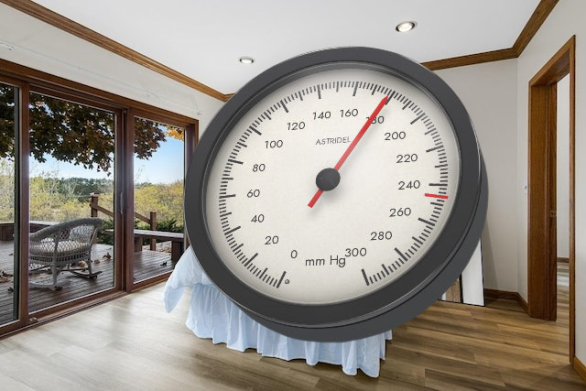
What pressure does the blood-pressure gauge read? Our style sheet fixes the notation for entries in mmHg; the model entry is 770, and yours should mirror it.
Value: 180
